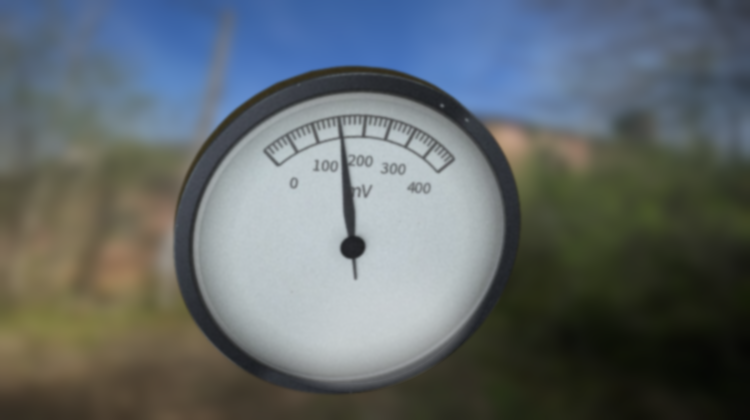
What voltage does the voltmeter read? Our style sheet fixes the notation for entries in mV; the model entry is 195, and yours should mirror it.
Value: 150
